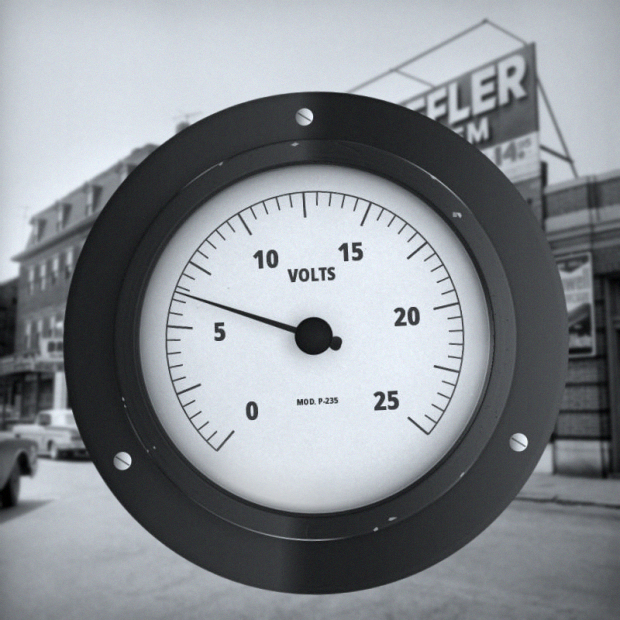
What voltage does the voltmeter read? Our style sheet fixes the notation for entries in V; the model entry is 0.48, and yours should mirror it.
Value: 6.25
